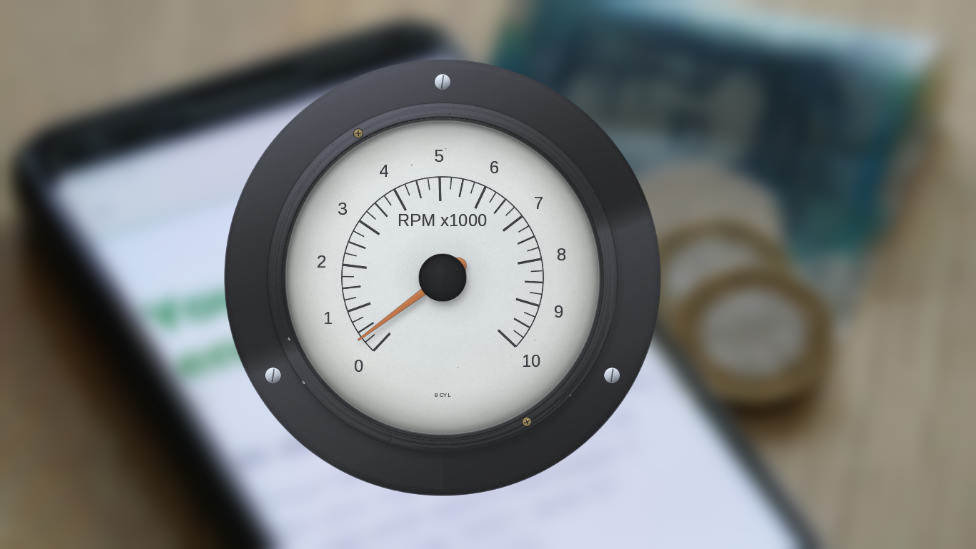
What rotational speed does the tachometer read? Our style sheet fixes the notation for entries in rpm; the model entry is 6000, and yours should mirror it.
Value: 375
